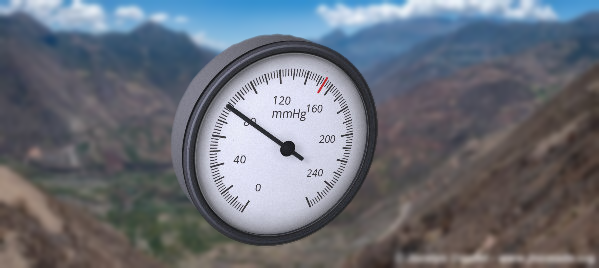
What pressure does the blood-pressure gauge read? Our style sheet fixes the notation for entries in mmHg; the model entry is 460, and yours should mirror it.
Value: 80
